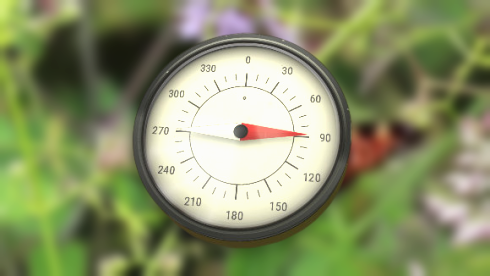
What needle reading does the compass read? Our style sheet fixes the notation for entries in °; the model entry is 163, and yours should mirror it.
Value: 90
